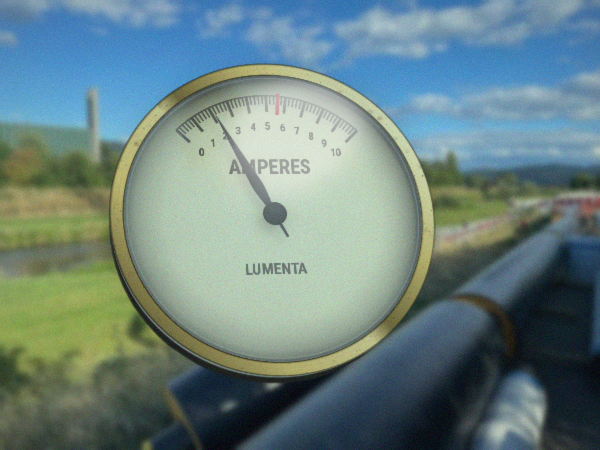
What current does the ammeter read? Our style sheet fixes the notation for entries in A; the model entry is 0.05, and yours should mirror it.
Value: 2
